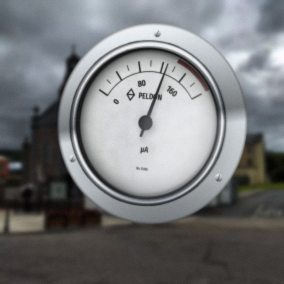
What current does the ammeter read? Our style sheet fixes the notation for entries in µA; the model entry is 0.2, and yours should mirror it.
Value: 130
